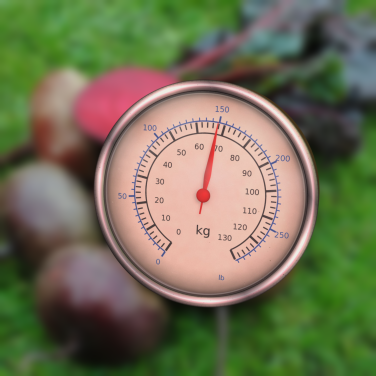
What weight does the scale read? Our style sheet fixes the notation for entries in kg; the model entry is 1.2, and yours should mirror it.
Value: 68
